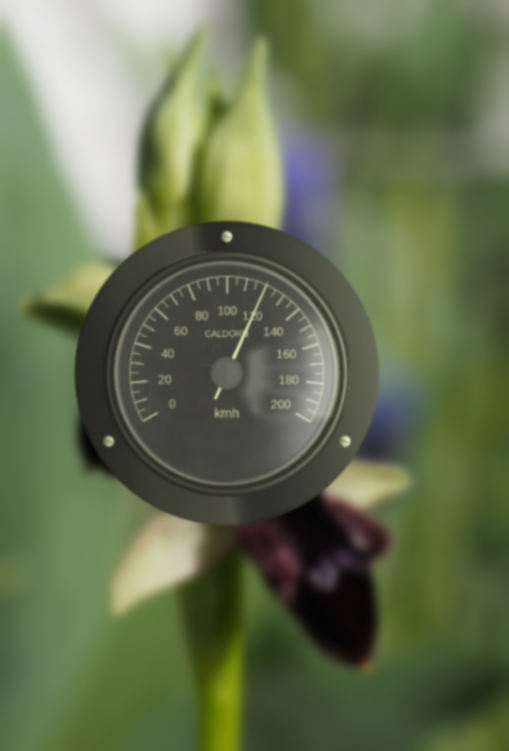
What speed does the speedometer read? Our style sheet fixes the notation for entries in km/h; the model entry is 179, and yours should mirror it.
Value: 120
